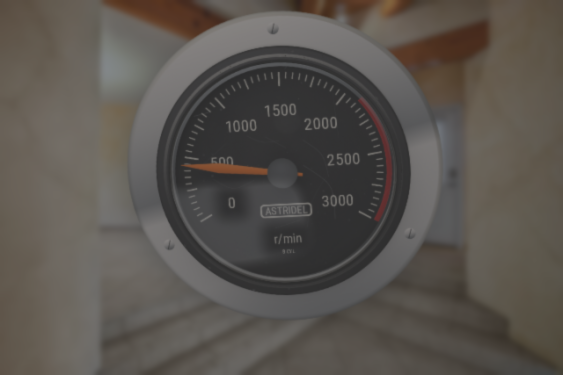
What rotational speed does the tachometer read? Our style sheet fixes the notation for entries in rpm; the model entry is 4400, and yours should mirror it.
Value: 450
